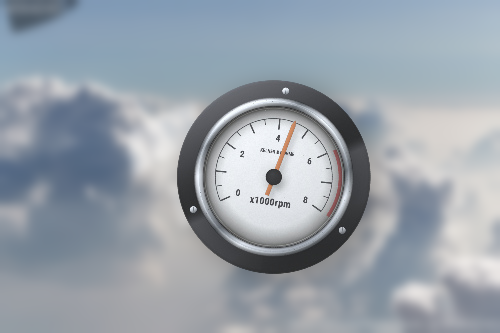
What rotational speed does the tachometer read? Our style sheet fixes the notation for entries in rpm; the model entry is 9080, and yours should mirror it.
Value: 4500
